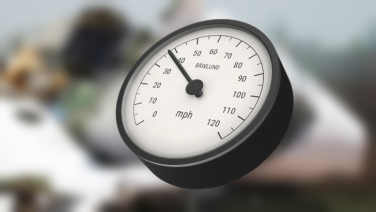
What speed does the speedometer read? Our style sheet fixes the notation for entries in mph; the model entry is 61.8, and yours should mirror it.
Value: 37.5
